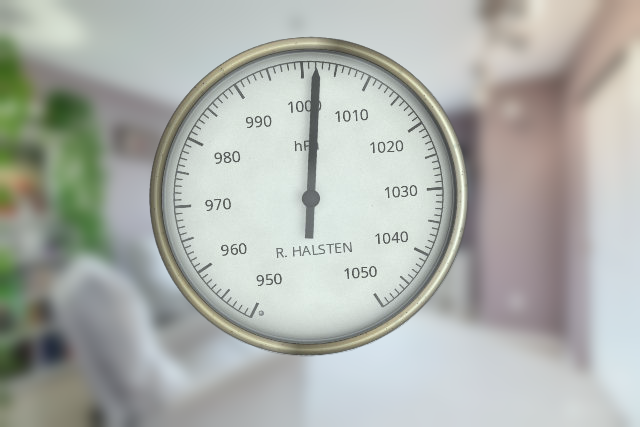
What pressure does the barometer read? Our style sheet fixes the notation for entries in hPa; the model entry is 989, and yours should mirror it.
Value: 1002
